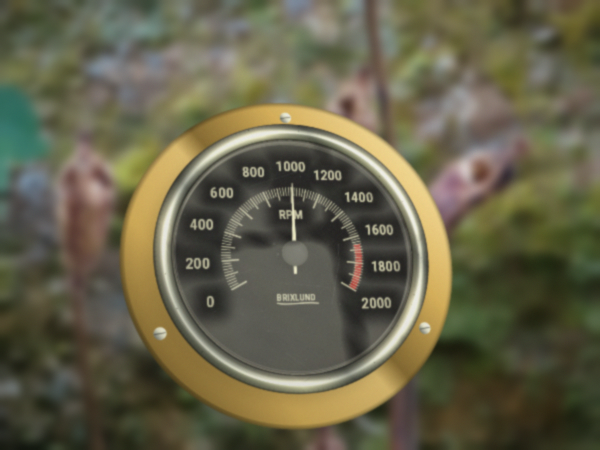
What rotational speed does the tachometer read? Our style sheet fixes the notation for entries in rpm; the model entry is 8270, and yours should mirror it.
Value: 1000
